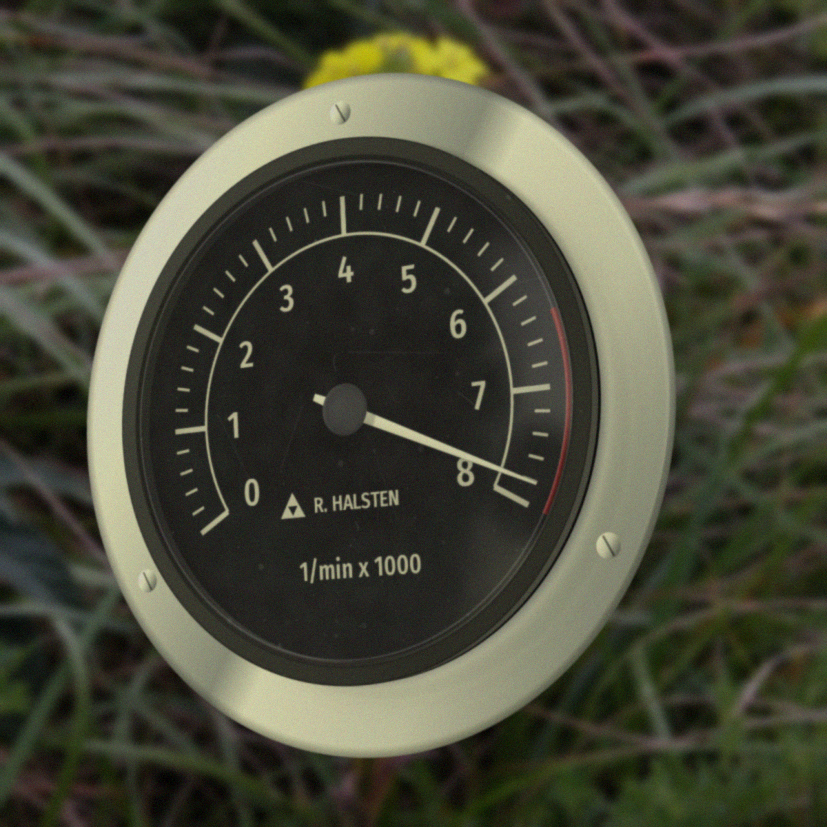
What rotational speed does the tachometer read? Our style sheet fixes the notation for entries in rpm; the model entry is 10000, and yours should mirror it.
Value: 7800
